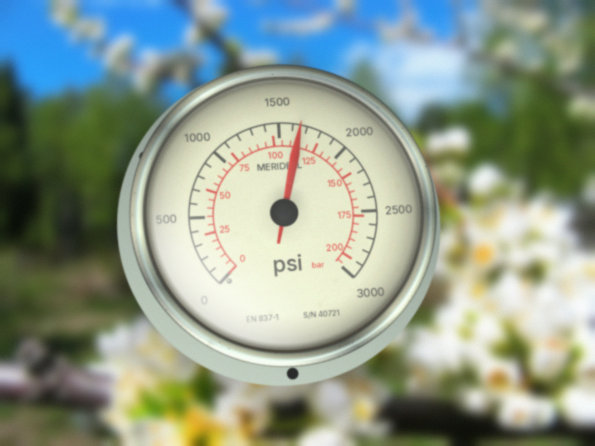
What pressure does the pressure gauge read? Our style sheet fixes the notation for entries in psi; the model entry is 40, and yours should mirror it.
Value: 1650
